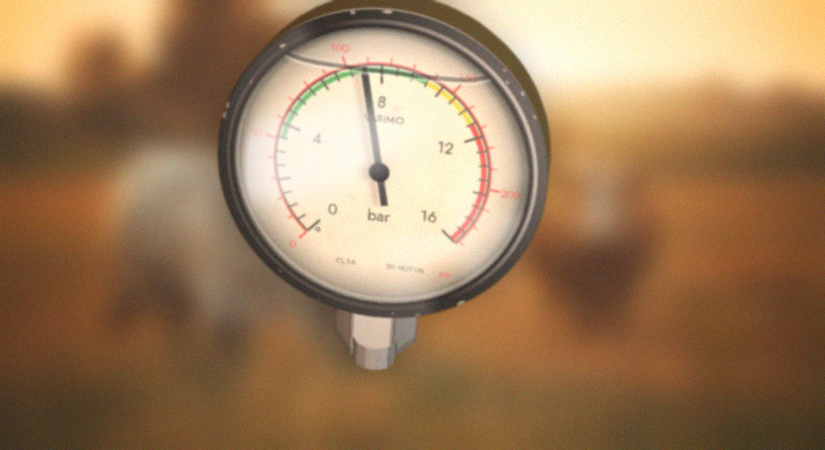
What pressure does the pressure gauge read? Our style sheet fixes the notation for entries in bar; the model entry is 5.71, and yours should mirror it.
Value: 7.5
